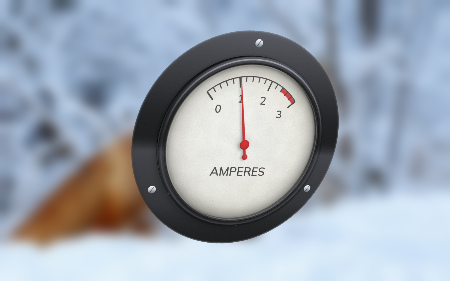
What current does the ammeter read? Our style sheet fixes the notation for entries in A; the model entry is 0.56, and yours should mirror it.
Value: 1
